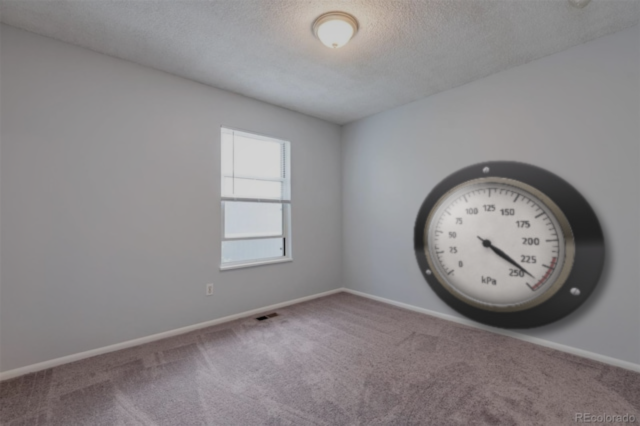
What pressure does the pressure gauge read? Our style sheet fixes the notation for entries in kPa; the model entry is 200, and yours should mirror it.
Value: 240
